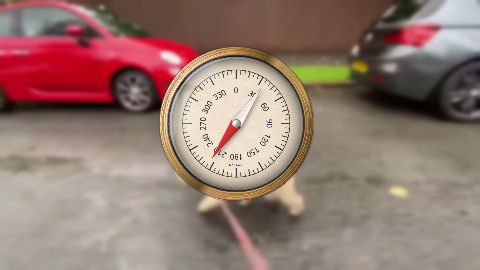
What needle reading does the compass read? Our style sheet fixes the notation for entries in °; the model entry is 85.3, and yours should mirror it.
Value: 215
